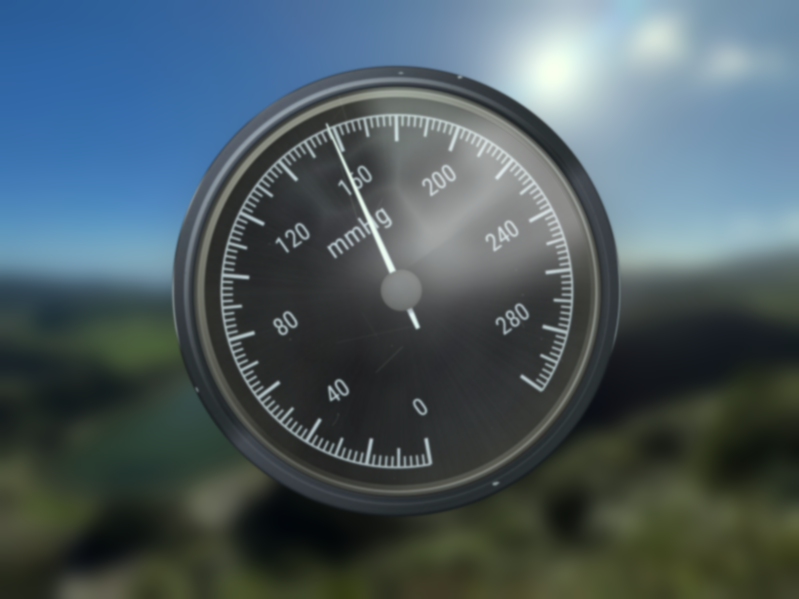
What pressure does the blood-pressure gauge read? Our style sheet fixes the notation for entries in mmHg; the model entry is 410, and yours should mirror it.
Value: 158
